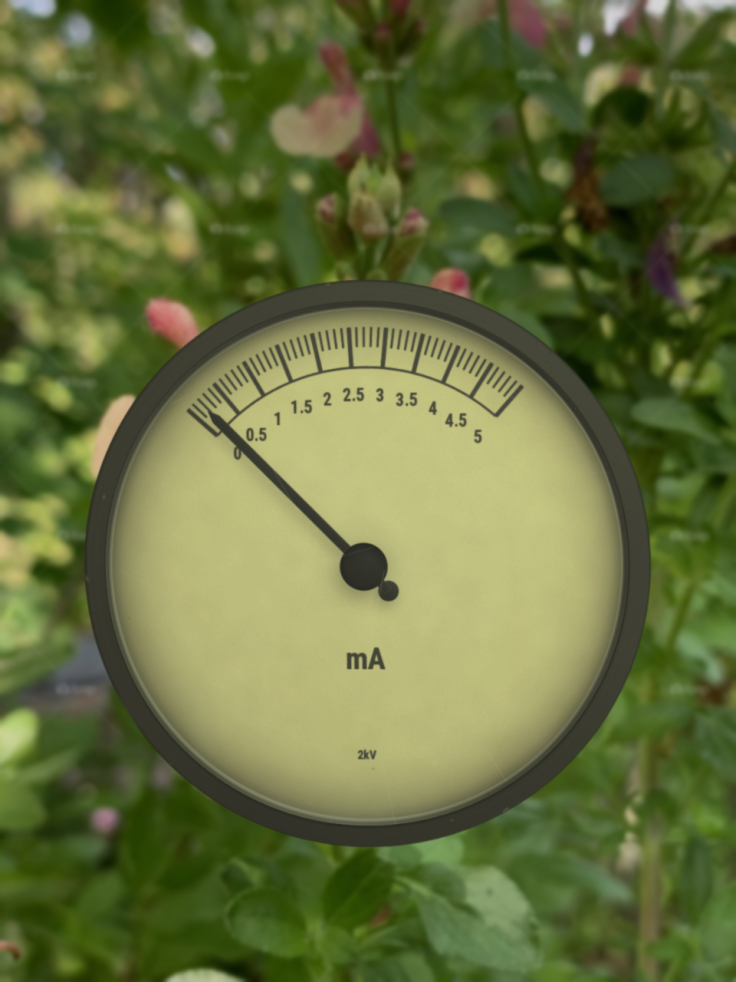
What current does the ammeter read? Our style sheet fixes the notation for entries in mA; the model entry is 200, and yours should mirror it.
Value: 0.2
